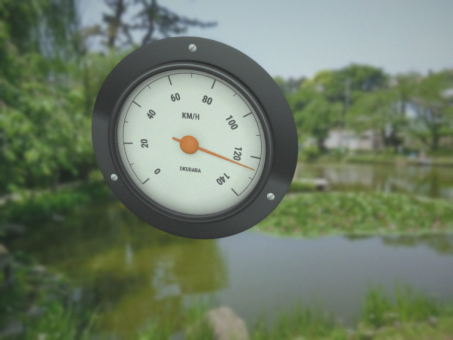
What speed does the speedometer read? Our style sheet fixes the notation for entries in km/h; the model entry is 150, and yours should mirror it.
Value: 125
